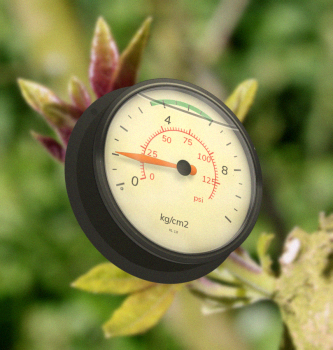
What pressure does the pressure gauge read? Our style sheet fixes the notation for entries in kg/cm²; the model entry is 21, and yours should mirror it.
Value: 1
